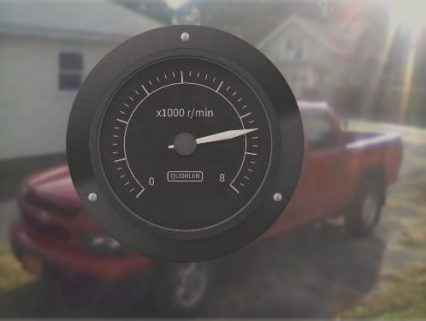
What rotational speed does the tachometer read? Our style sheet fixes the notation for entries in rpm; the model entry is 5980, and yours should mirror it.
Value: 6400
